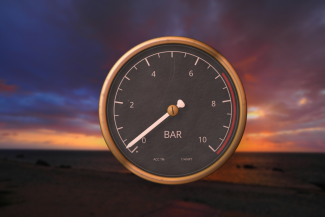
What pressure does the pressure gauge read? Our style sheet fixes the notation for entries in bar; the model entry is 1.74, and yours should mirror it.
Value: 0.25
